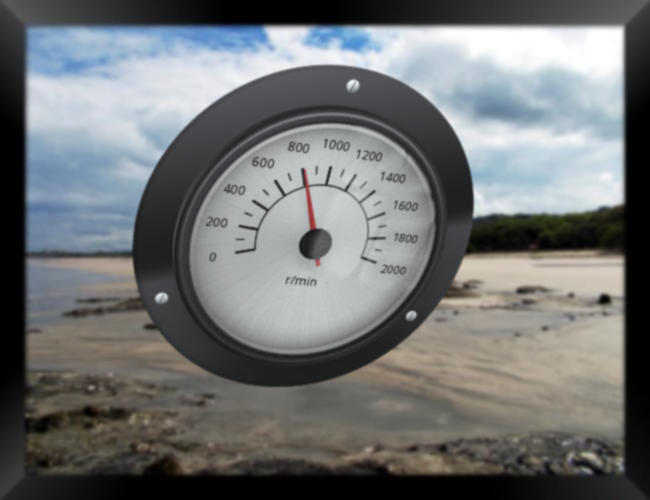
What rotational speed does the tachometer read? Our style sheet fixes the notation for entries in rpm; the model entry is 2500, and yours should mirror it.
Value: 800
